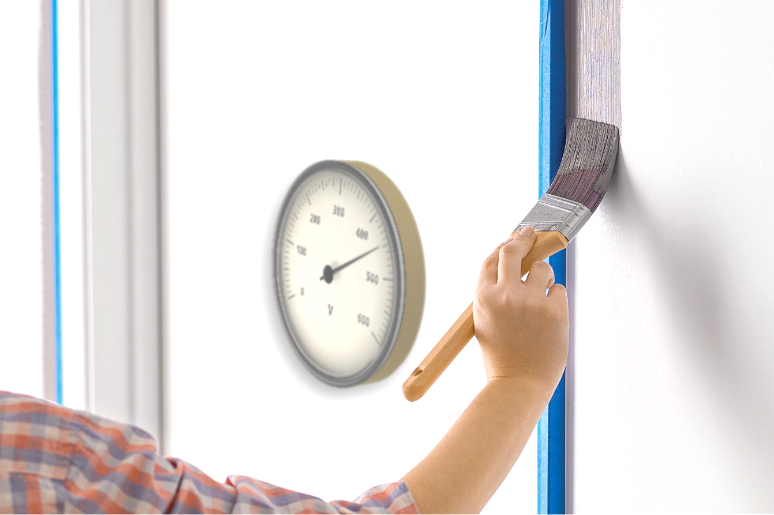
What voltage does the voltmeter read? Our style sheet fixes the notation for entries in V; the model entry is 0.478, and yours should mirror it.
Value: 450
